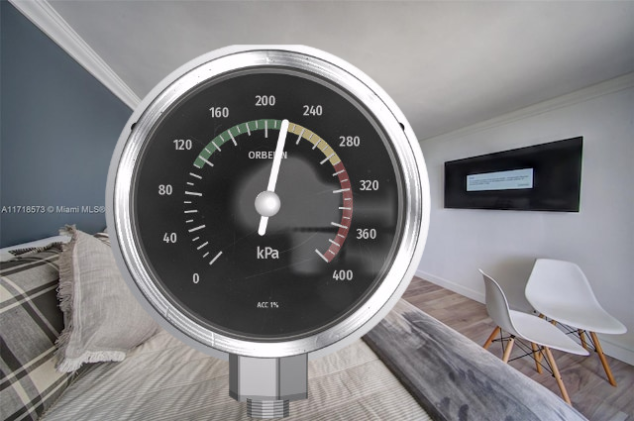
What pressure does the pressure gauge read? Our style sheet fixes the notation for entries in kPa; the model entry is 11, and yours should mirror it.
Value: 220
